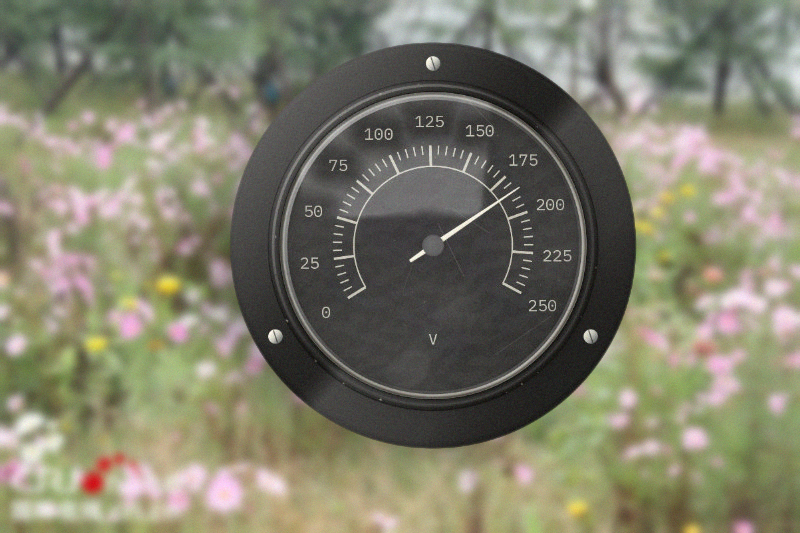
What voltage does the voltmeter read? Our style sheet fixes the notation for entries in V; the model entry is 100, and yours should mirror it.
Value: 185
